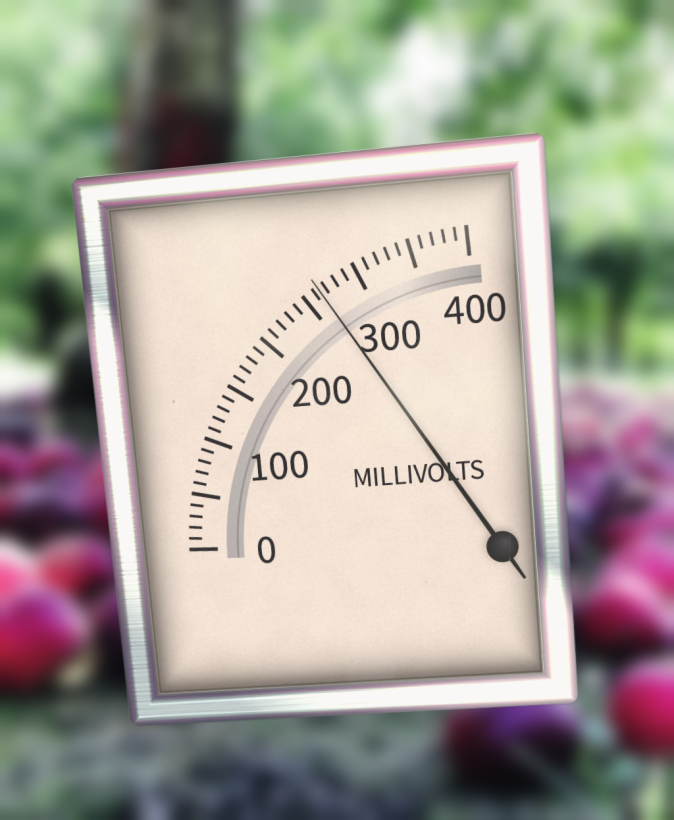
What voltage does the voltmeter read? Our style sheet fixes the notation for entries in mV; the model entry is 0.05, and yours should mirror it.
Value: 265
